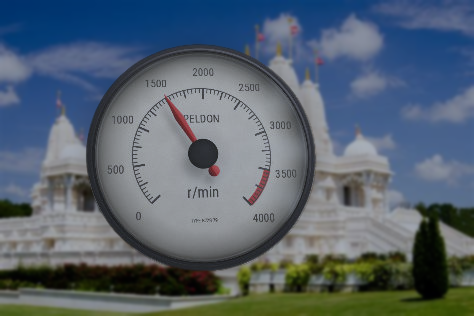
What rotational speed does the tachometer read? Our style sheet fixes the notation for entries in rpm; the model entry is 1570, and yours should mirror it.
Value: 1500
